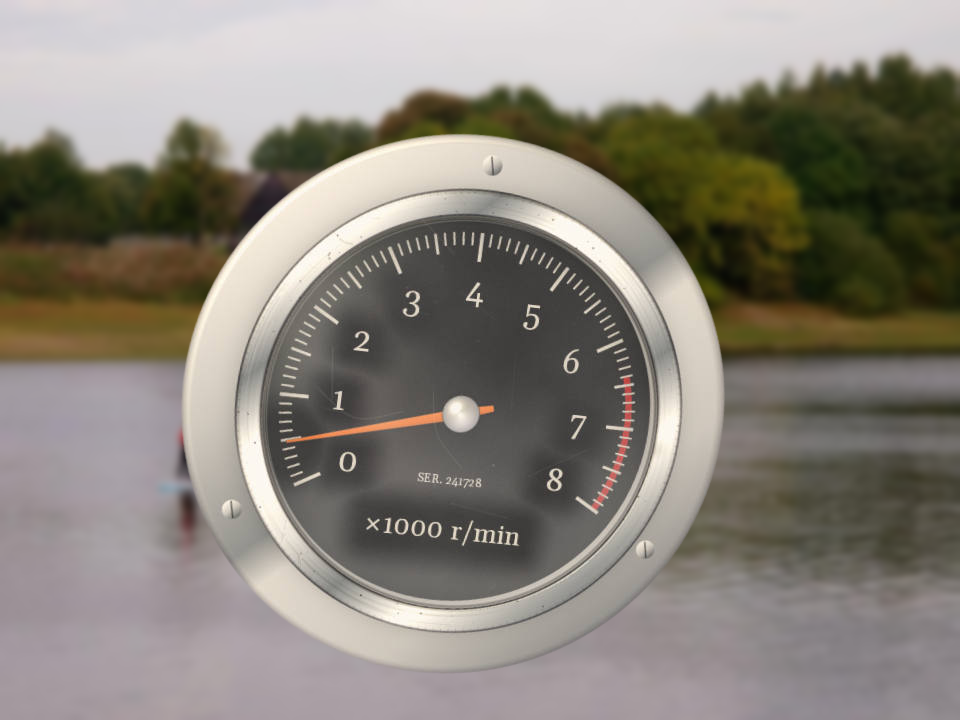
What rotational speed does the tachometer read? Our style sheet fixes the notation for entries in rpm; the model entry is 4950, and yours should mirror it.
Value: 500
